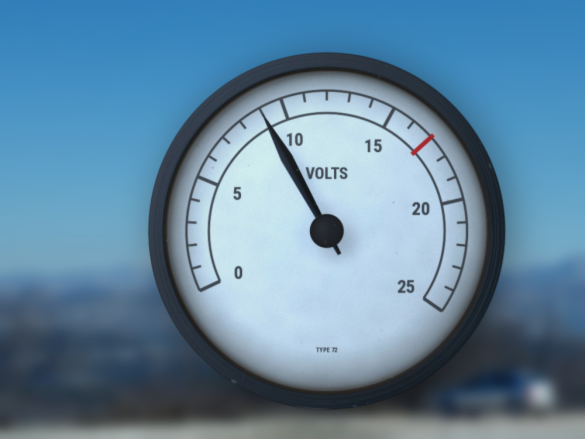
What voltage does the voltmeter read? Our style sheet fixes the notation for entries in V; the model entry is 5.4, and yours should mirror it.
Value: 9
